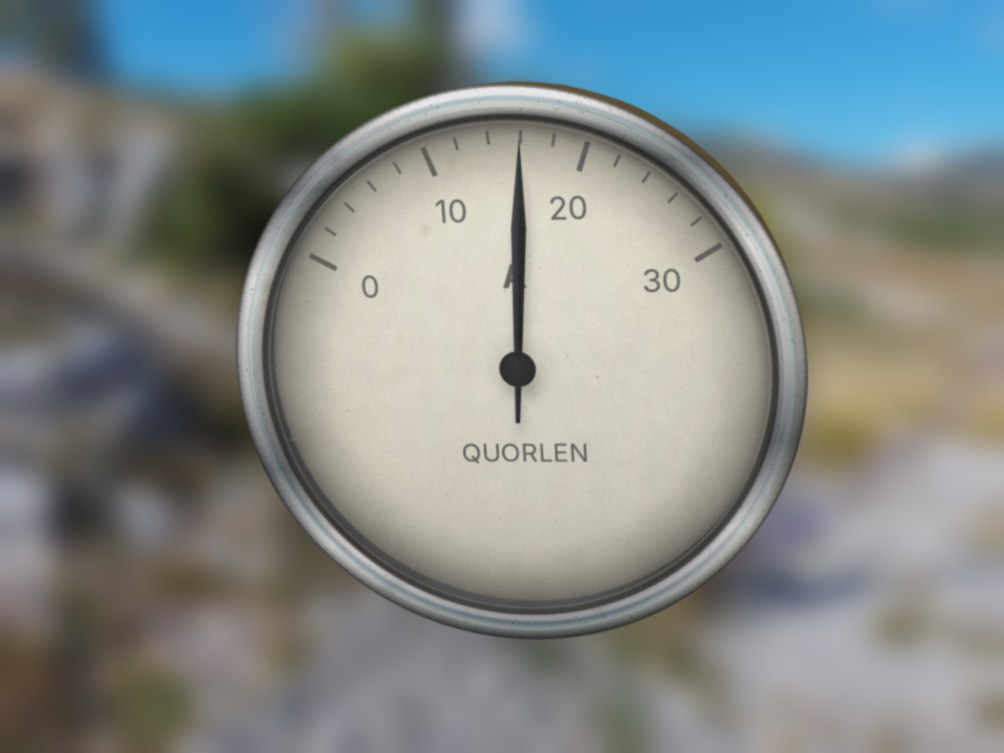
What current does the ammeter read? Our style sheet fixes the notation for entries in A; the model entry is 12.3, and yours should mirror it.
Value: 16
